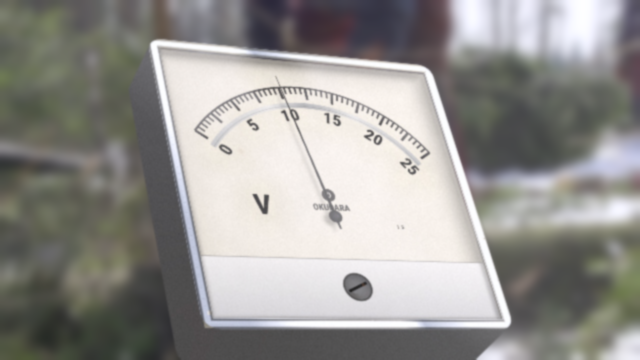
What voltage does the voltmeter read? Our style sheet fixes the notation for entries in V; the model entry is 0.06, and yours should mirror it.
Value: 10
